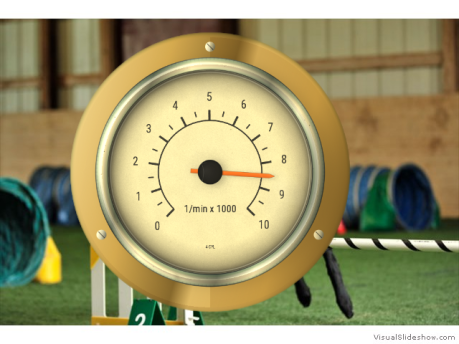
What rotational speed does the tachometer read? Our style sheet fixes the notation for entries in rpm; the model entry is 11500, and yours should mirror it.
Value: 8500
